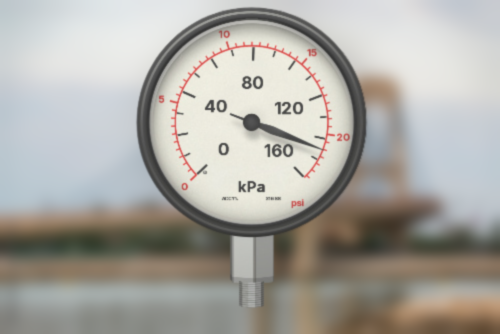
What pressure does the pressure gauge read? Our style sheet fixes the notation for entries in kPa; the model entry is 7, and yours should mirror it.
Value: 145
